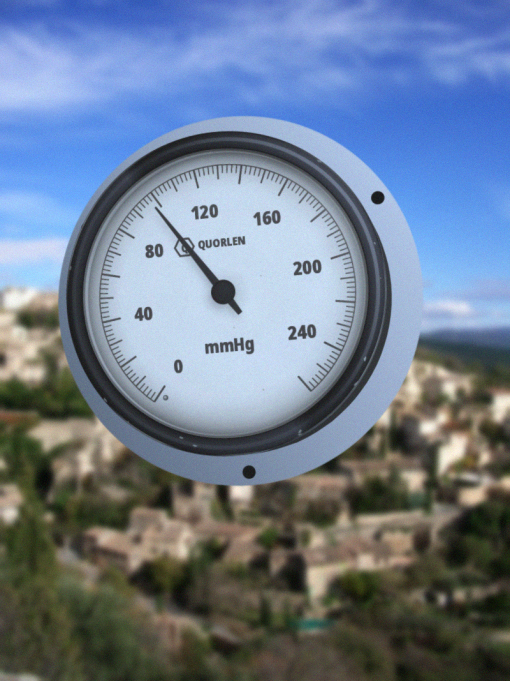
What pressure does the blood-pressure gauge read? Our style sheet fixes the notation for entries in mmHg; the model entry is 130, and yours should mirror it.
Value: 98
